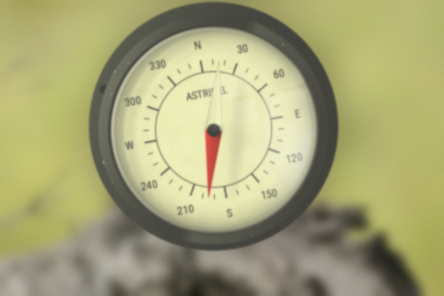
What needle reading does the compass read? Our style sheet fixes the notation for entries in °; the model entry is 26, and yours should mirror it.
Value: 195
